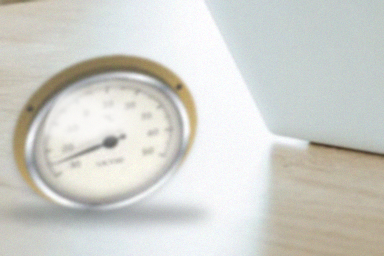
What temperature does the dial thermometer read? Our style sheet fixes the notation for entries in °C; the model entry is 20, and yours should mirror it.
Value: -25
